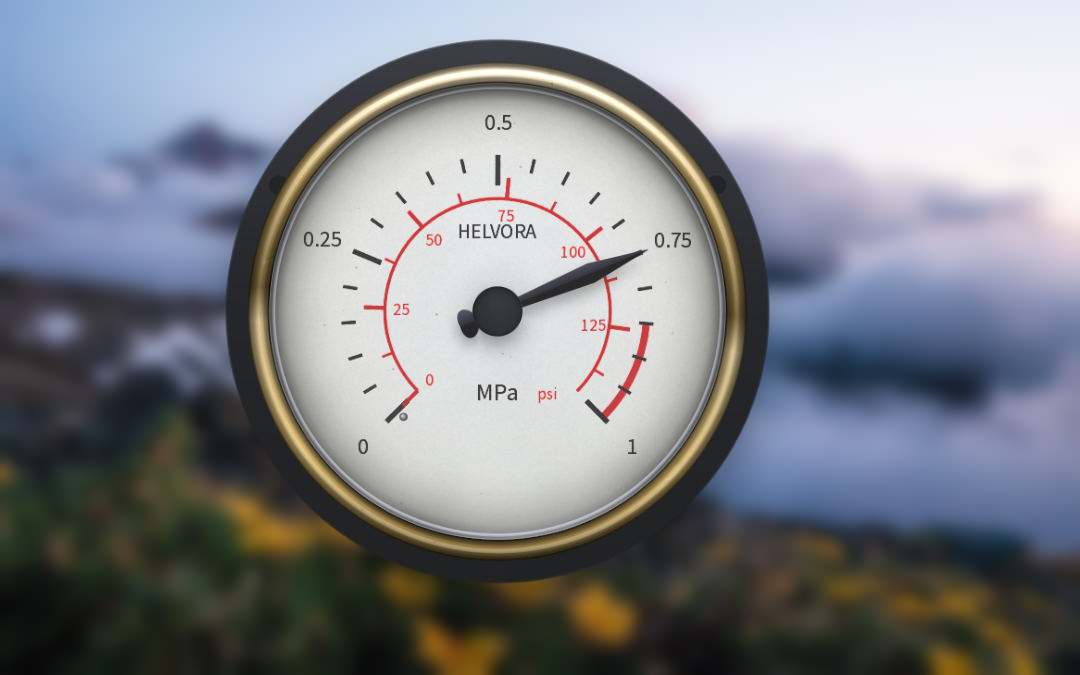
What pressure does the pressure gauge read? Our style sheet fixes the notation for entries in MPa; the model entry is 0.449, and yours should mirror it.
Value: 0.75
